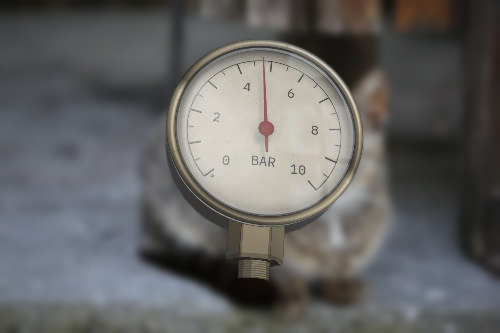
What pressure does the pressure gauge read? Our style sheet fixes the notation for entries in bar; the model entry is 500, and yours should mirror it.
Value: 4.75
